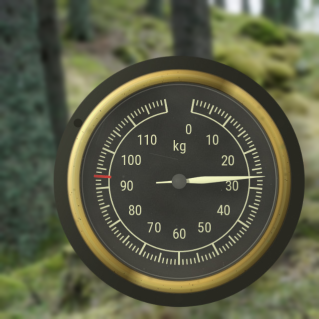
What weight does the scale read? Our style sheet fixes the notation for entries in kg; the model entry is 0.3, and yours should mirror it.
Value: 27
